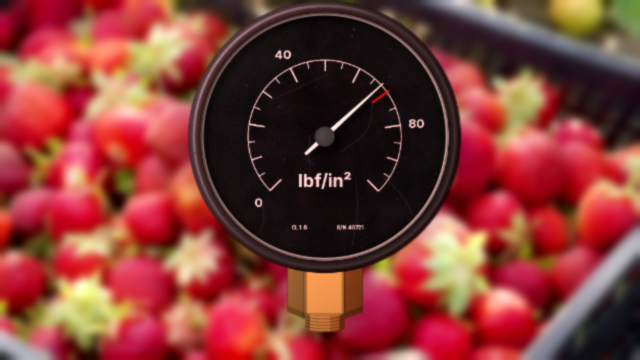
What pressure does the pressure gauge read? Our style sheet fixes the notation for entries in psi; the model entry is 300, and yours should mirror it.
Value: 67.5
